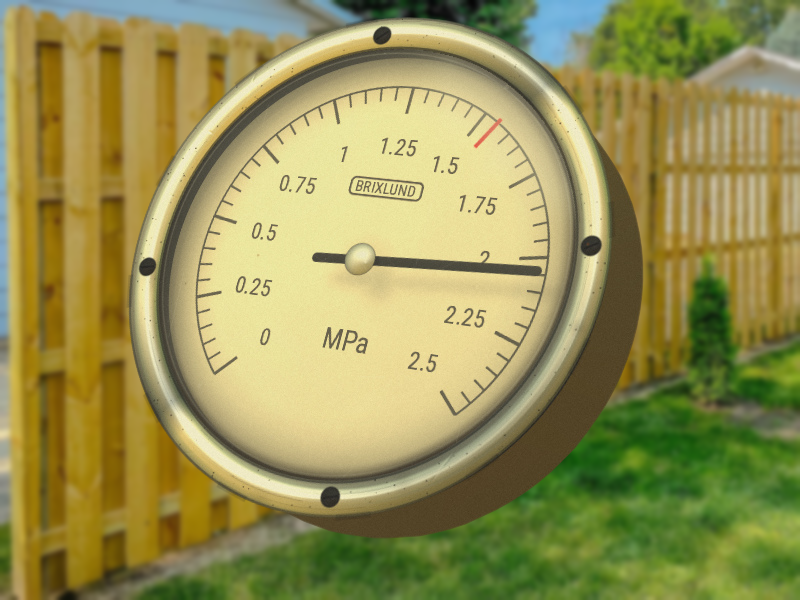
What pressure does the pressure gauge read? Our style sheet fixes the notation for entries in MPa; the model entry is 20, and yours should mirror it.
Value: 2.05
